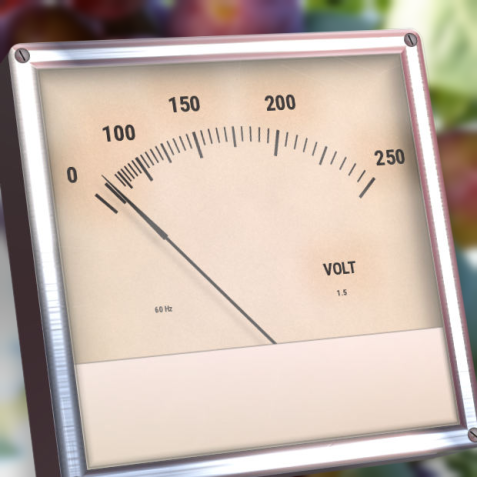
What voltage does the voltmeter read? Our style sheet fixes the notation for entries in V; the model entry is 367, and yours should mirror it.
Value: 50
